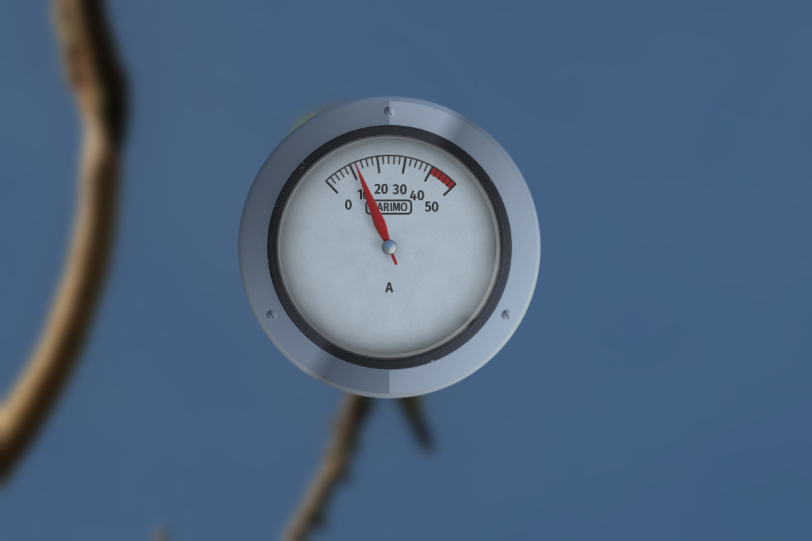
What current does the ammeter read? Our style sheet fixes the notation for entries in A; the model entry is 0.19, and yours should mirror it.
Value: 12
